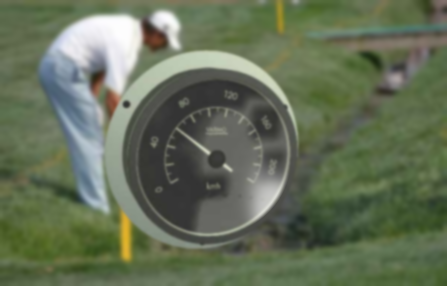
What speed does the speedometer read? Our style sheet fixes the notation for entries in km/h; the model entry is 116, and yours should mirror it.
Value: 60
